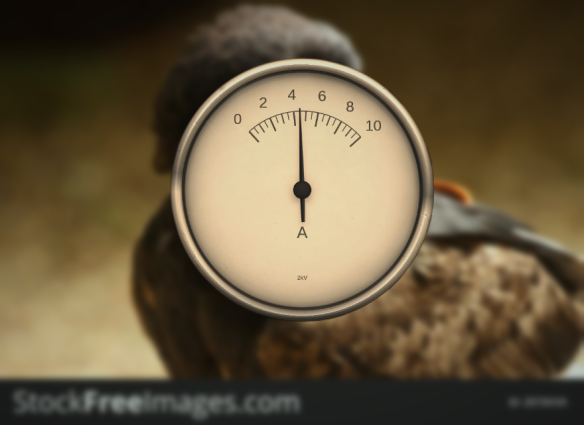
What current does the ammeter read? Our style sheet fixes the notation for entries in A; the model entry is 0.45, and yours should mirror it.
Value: 4.5
